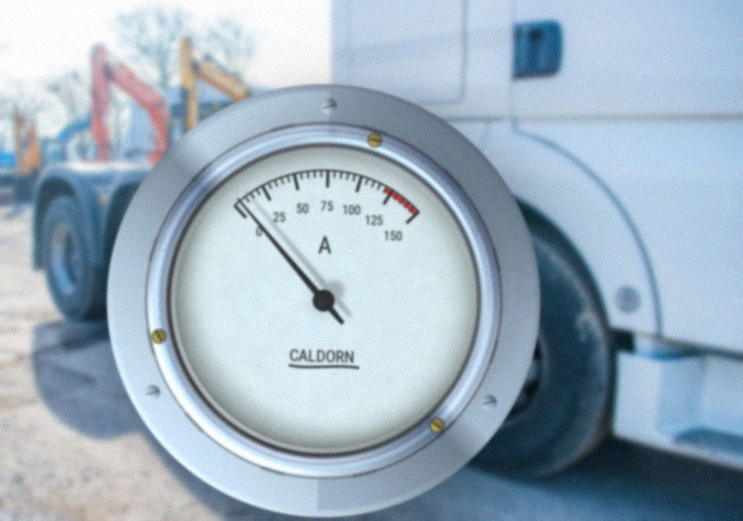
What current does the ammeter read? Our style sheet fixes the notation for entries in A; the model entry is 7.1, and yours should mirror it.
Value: 5
